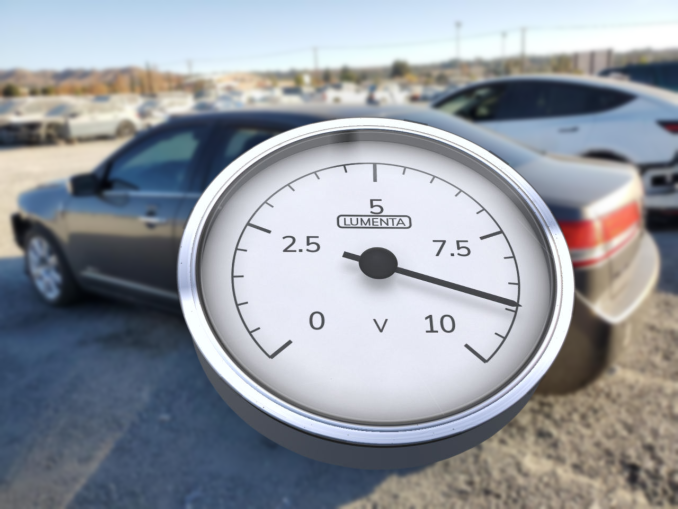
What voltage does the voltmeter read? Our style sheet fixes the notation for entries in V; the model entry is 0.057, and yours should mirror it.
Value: 9
